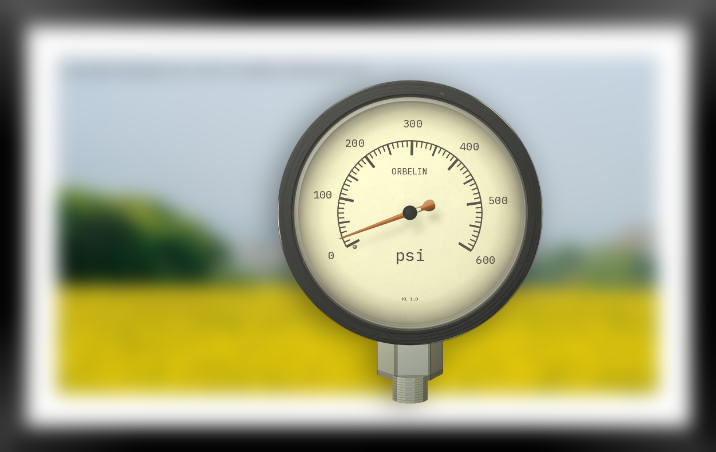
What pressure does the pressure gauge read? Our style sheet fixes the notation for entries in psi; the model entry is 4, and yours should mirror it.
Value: 20
